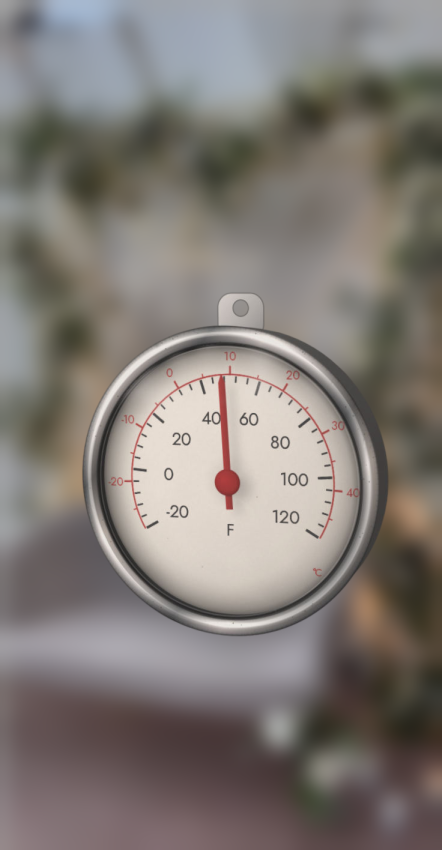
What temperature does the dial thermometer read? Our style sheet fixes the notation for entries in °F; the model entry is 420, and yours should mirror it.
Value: 48
